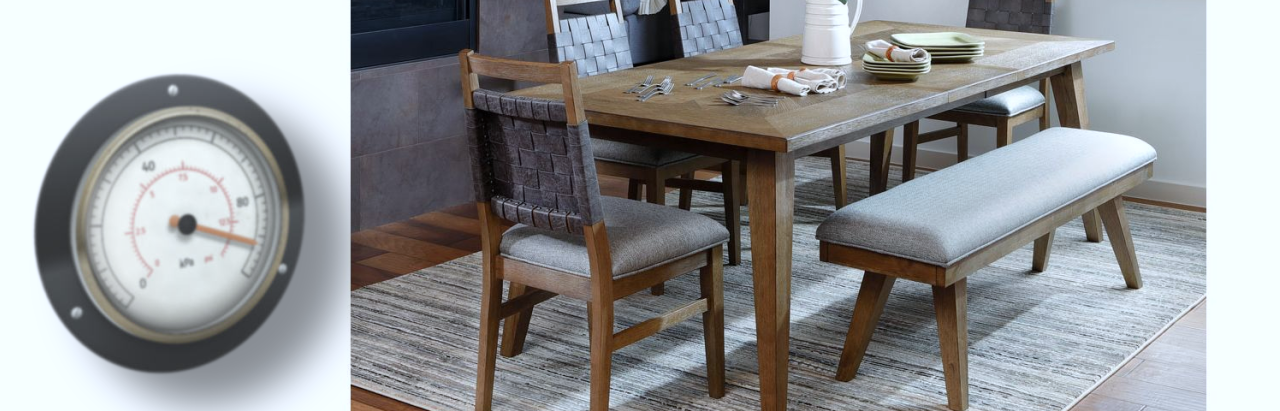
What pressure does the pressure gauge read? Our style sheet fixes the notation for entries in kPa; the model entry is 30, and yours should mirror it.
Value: 92
